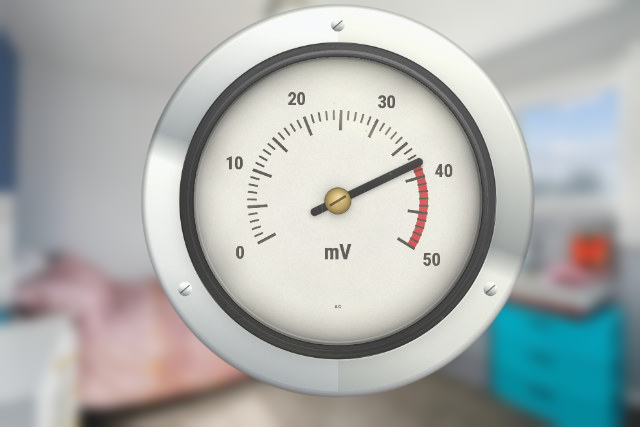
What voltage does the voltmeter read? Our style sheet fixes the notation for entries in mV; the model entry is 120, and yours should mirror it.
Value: 38
